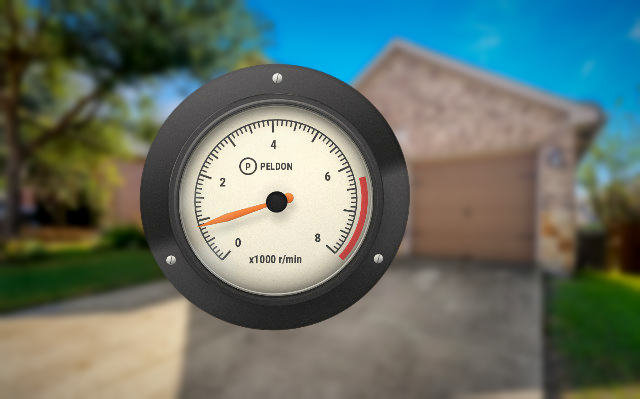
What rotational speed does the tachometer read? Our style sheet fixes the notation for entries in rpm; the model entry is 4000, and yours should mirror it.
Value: 900
